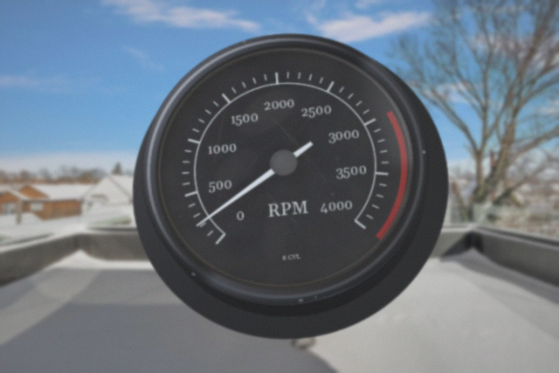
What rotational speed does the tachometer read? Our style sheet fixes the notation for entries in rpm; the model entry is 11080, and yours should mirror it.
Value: 200
